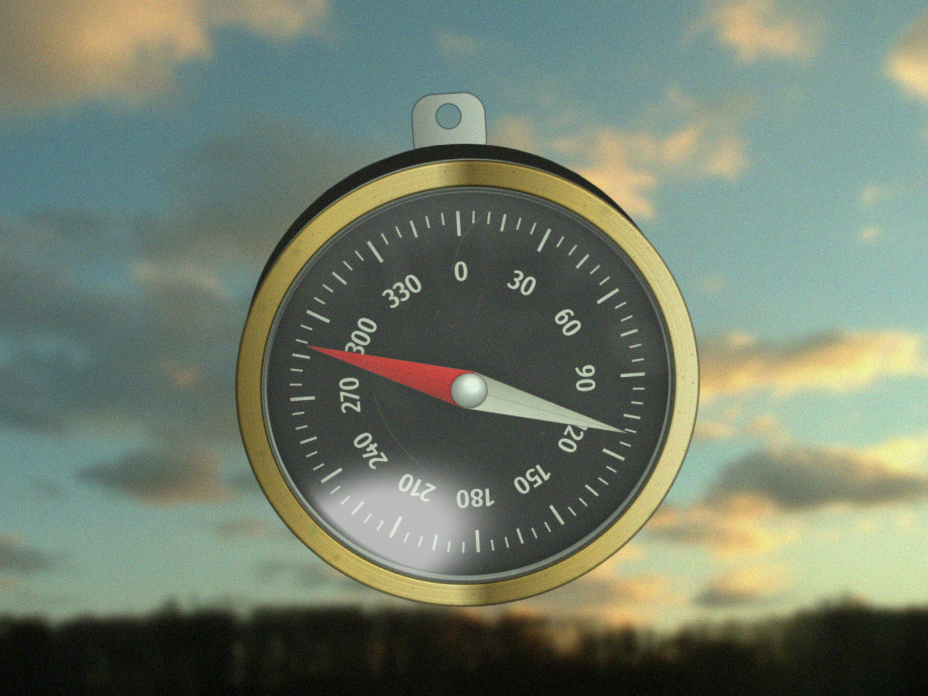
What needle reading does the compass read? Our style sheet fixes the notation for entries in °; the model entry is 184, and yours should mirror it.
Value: 290
